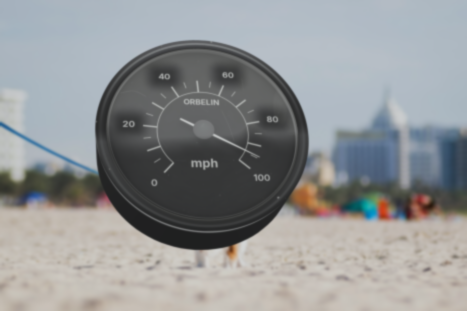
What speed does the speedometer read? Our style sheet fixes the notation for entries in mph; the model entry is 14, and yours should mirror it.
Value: 95
